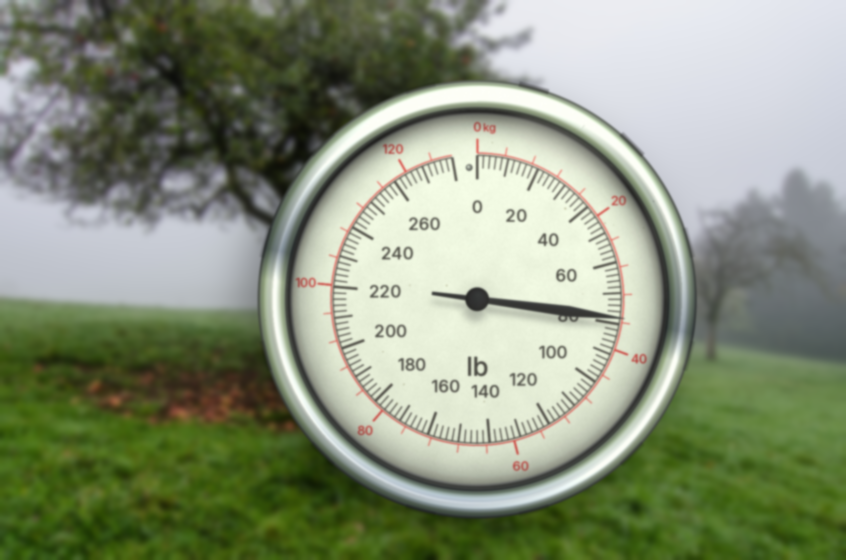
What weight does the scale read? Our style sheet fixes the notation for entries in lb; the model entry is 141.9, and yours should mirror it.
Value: 78
